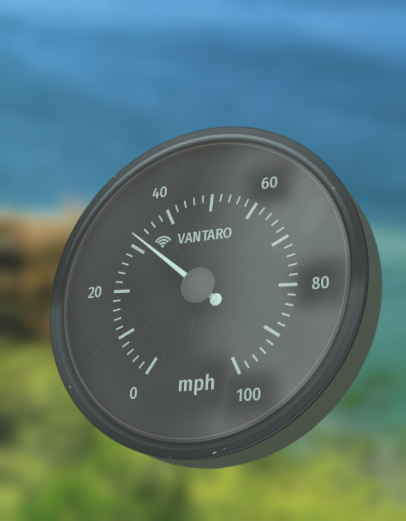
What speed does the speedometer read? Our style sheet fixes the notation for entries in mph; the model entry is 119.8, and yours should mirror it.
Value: 32
